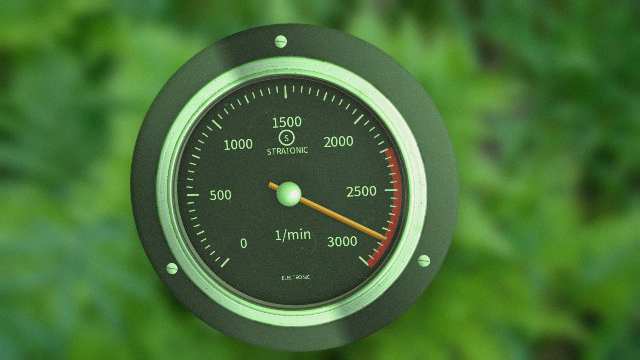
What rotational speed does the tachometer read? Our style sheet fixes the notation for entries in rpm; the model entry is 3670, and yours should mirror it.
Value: 2800
